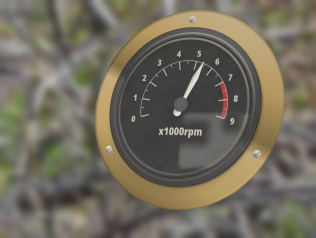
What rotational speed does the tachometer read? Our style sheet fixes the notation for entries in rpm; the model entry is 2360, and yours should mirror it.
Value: 5500
